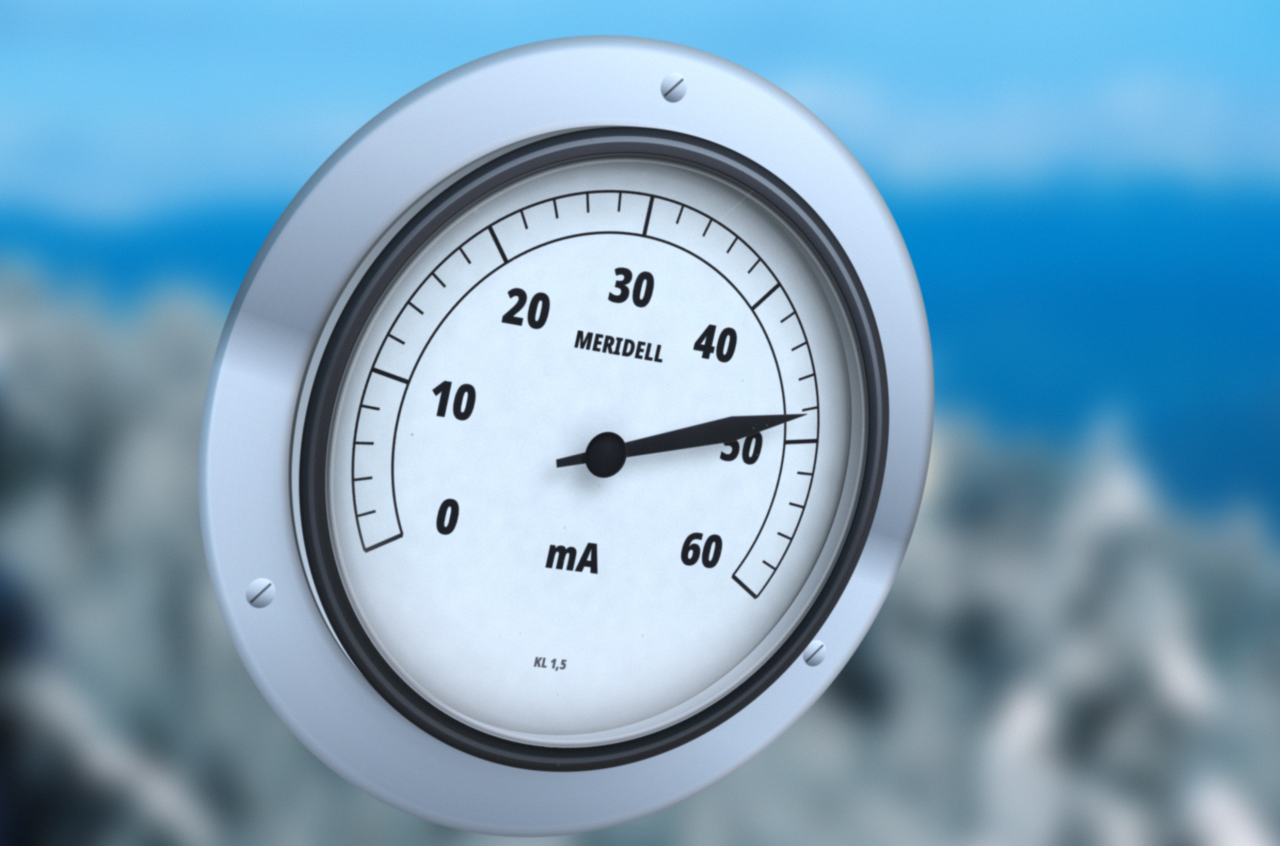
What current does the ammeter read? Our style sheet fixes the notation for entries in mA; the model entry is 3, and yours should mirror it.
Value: 48
